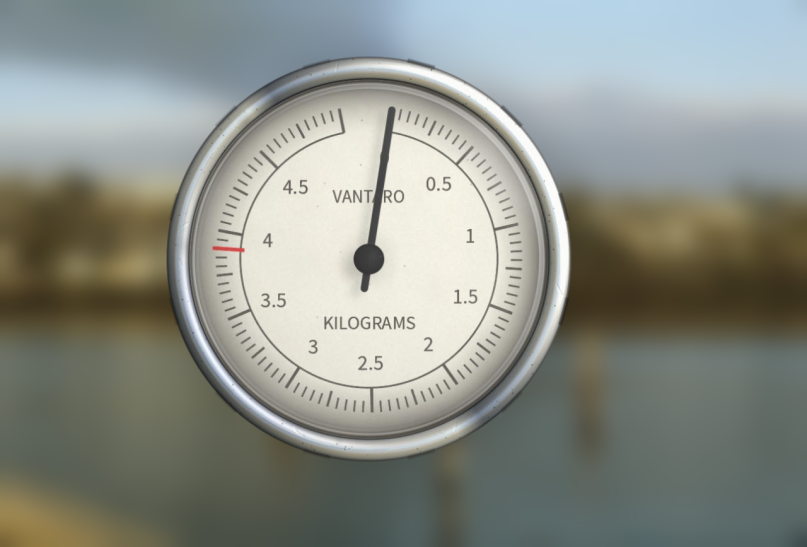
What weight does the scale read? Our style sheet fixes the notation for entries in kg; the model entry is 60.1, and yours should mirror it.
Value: 0
